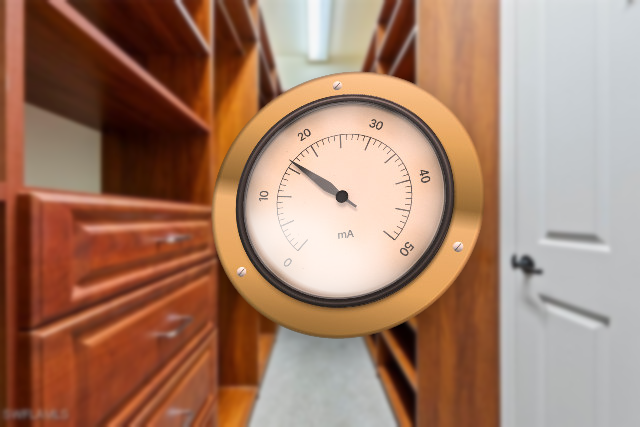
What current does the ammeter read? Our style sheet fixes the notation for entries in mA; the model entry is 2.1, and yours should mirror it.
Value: 16
